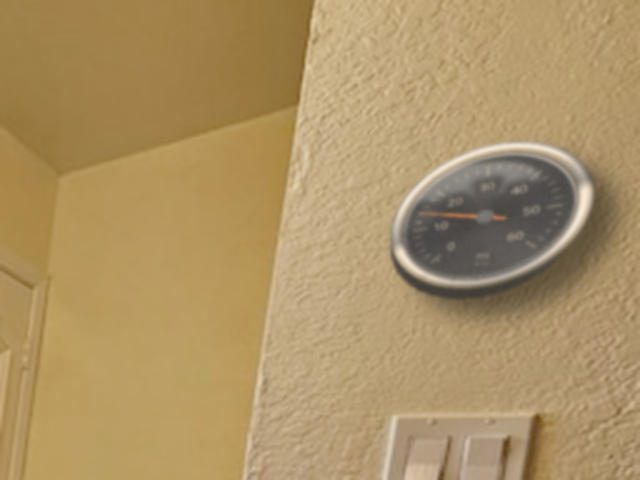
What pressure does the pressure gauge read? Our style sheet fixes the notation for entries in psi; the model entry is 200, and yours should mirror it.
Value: 14
